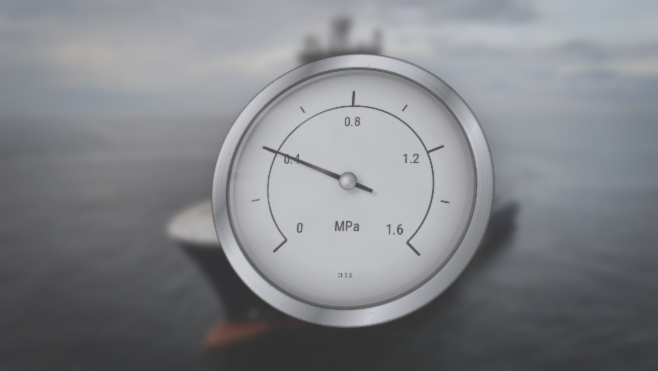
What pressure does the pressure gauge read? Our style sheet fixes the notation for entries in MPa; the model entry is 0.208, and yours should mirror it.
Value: 0.4
